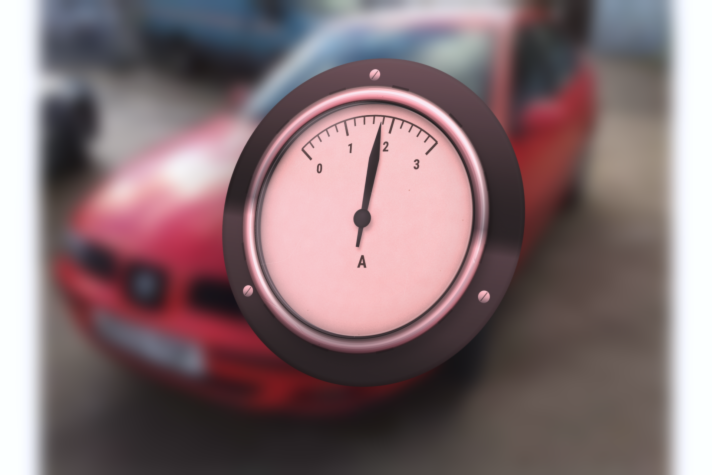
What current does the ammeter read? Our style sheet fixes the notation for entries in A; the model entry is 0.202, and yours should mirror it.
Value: 1.8
